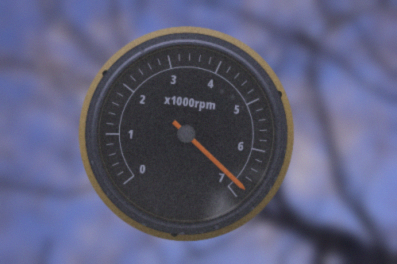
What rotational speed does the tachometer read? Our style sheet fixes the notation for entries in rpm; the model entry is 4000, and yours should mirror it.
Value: 6800
